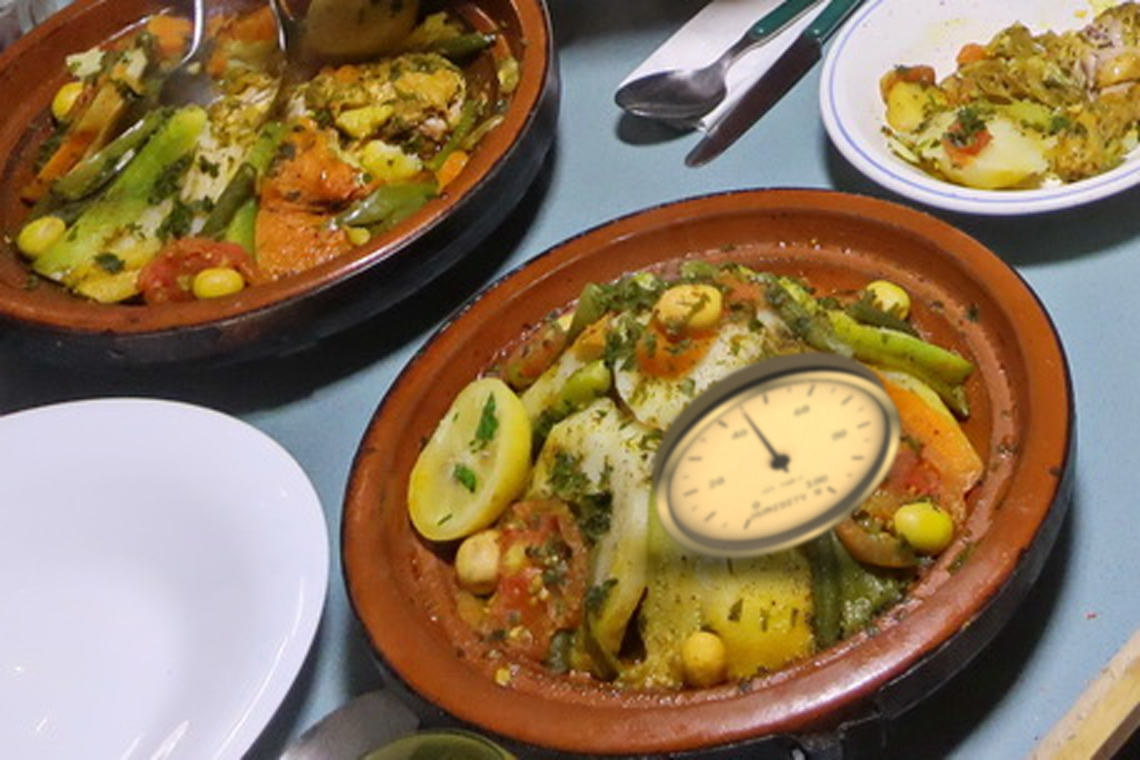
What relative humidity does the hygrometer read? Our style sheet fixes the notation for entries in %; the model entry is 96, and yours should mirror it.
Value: 45
